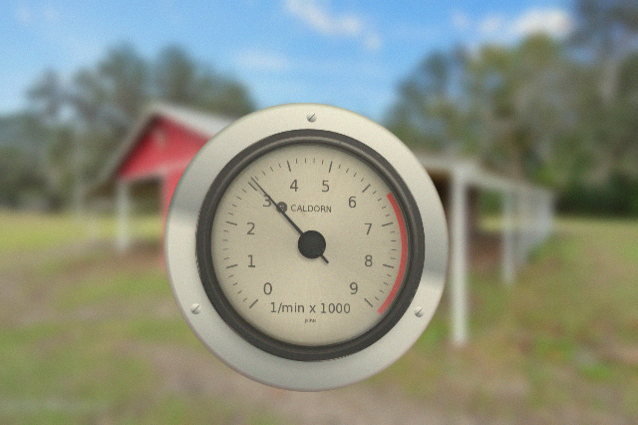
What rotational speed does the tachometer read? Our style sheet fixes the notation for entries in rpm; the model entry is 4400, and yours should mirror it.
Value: 3100
